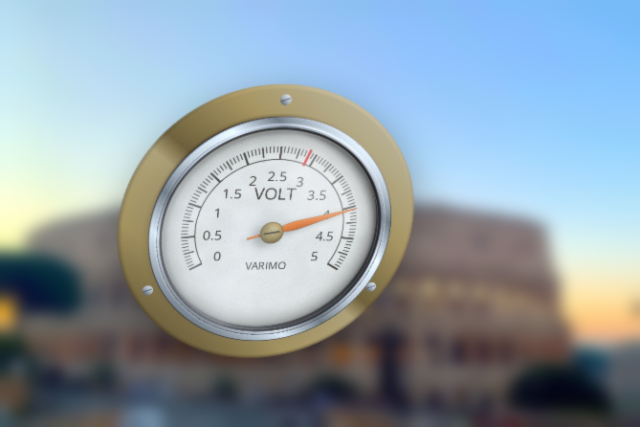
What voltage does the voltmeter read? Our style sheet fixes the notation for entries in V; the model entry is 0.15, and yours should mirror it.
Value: 4
